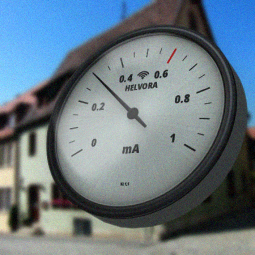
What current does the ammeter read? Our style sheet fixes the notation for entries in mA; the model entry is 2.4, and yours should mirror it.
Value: 0.3
